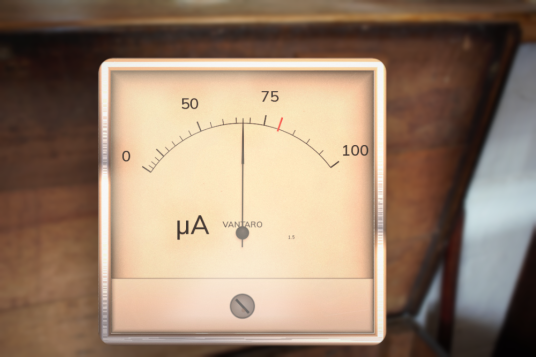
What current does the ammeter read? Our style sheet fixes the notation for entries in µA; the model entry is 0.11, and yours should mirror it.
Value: 67.5
